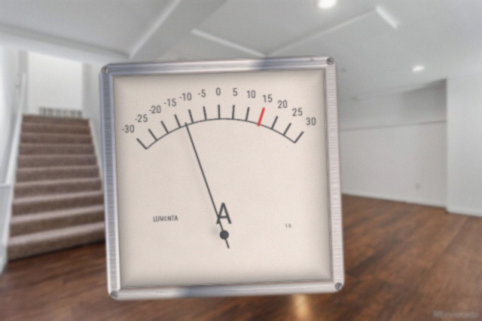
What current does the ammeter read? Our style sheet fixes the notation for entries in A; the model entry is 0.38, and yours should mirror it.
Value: -12.5
